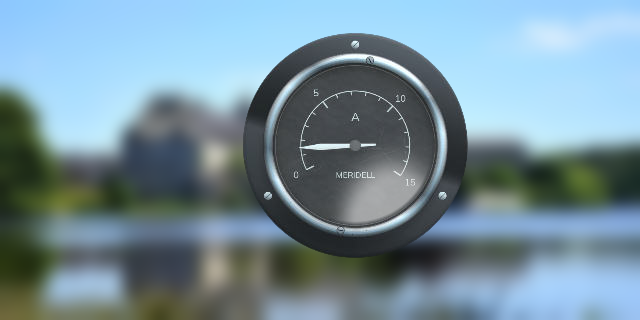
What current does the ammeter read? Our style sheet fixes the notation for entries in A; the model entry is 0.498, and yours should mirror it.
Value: 1.5
